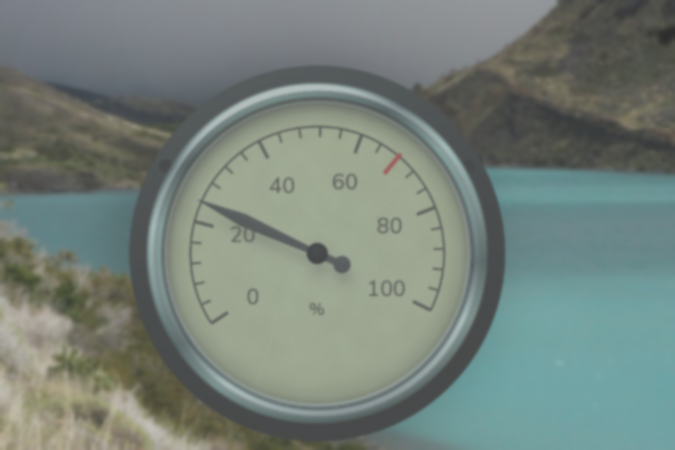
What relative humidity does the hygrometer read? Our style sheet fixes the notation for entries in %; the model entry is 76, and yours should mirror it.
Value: 24
